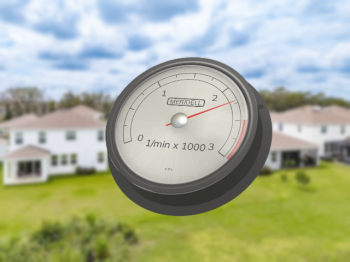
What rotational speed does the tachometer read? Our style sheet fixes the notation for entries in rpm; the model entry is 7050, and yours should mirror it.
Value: 2250
